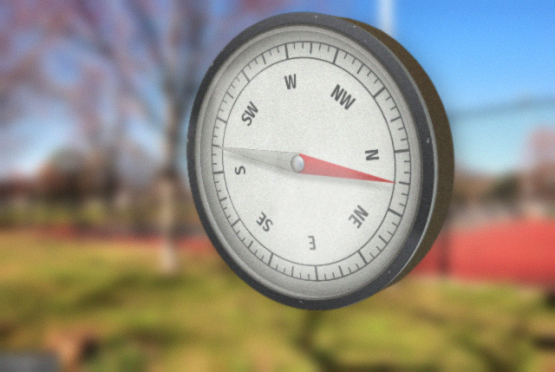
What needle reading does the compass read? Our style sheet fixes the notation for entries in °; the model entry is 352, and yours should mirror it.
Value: 15
